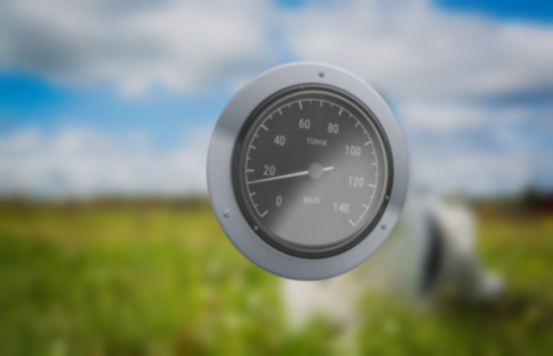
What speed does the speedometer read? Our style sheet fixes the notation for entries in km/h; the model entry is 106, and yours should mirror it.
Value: 15
